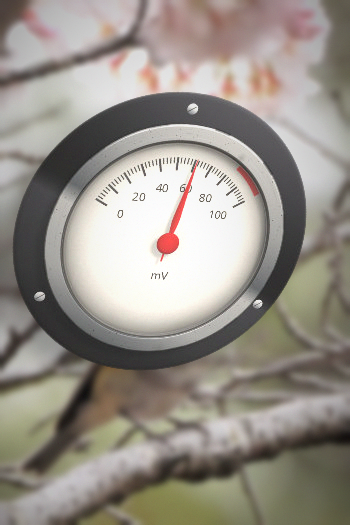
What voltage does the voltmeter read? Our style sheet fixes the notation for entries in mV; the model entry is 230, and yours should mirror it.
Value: 60
